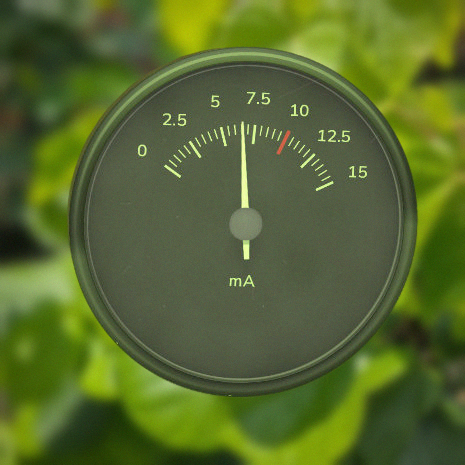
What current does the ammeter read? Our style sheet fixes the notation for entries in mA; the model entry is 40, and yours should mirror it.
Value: 6.5
